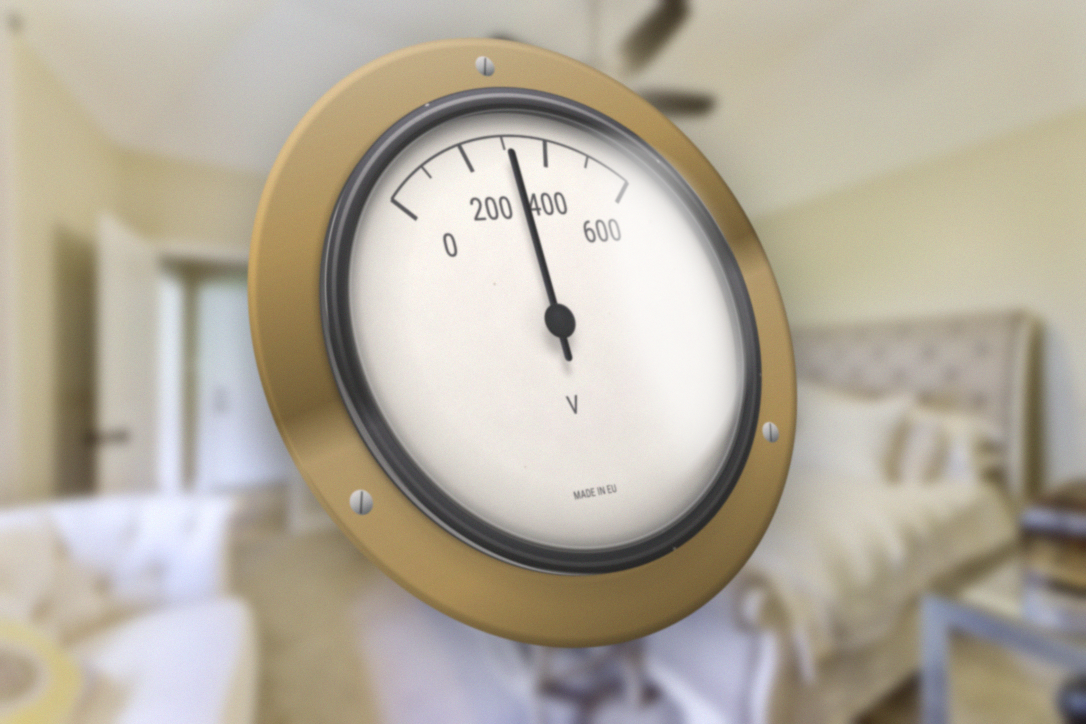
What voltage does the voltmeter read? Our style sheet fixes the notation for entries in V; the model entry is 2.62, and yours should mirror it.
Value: 300
